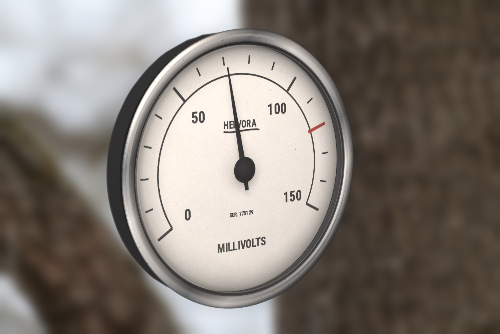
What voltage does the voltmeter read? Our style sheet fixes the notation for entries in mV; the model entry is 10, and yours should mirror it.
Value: 70
